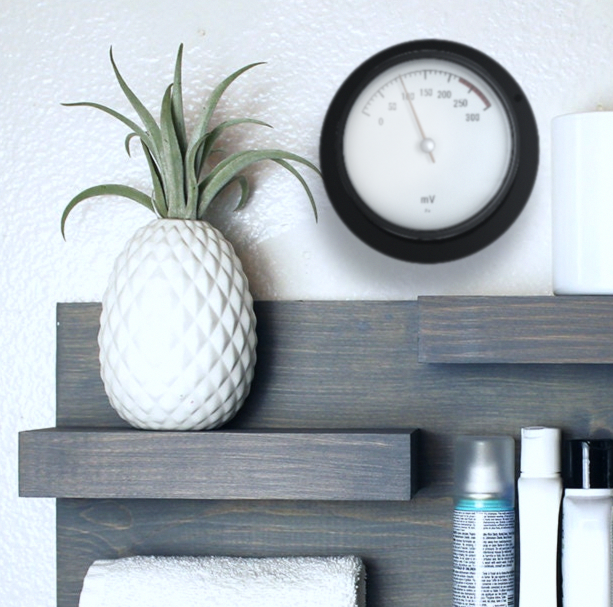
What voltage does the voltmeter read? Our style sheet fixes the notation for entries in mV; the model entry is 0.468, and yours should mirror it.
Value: 100
